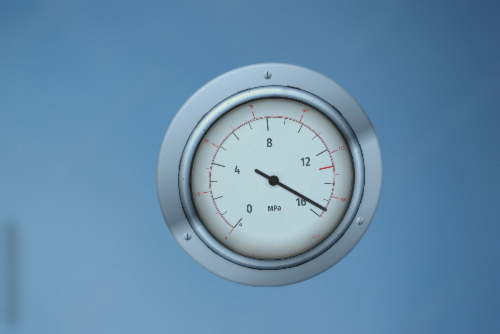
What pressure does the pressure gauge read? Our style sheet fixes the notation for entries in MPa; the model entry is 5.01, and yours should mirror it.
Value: 15.5
